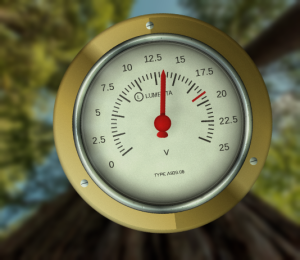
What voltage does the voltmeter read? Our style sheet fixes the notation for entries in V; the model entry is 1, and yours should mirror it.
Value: 13.5
